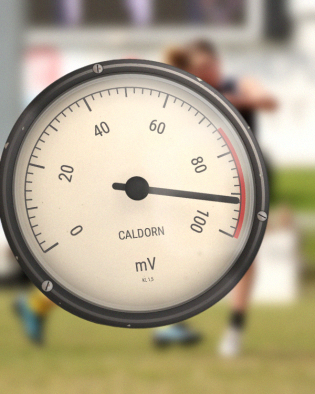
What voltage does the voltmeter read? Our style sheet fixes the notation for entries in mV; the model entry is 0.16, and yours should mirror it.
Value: 92
